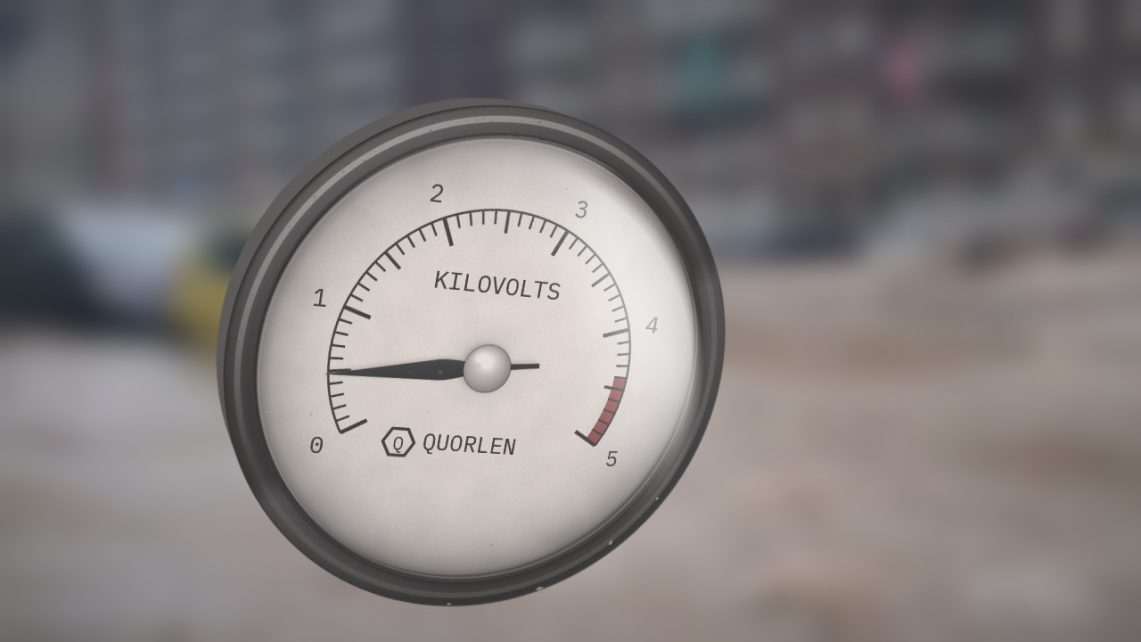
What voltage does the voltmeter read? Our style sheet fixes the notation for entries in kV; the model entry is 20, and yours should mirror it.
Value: 0.5
